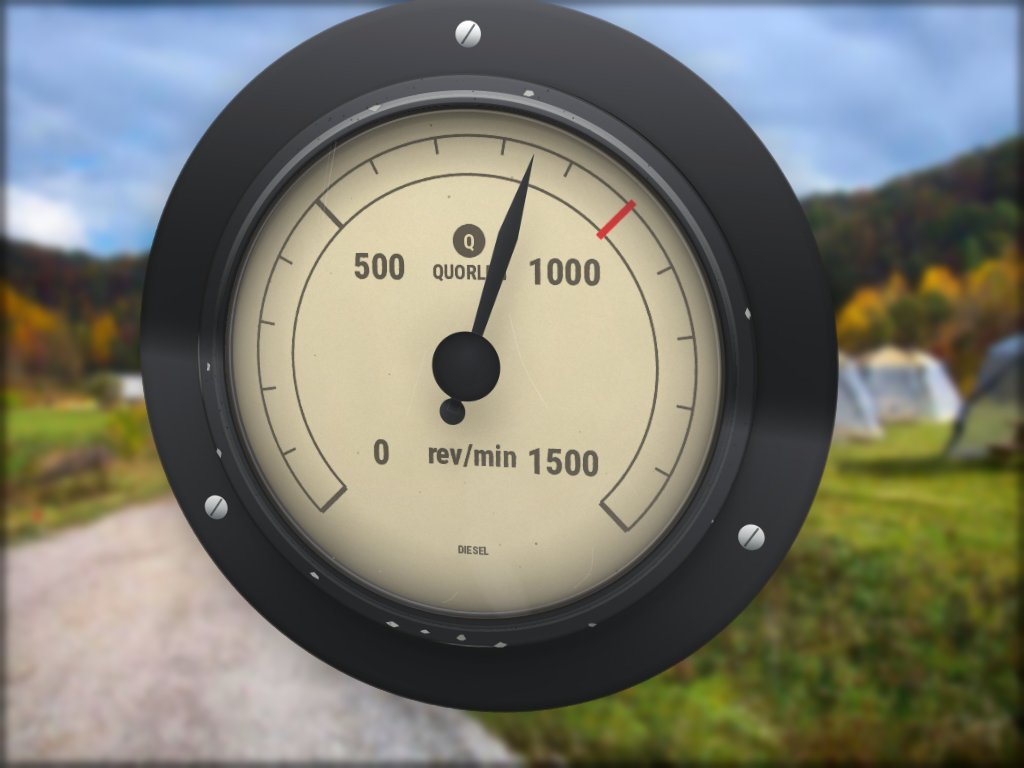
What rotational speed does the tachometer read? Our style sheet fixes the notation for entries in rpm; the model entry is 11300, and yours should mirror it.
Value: 850
